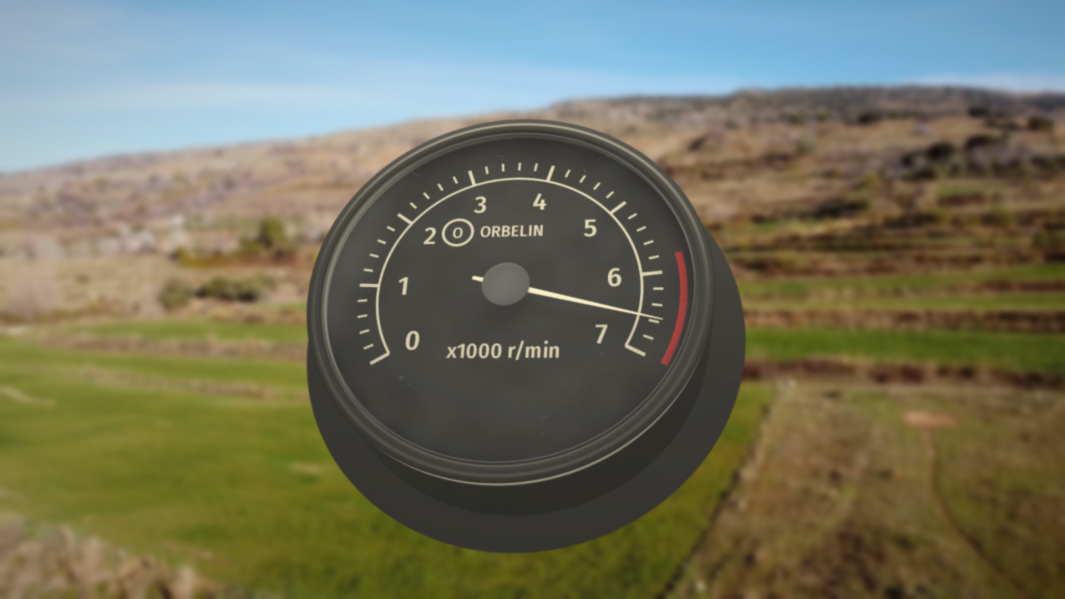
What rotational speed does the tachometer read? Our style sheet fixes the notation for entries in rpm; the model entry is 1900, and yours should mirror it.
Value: 6600
